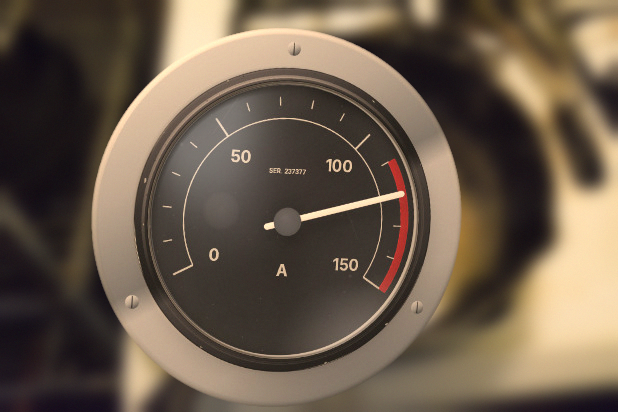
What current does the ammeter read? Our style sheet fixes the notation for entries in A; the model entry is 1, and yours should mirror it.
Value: 120
